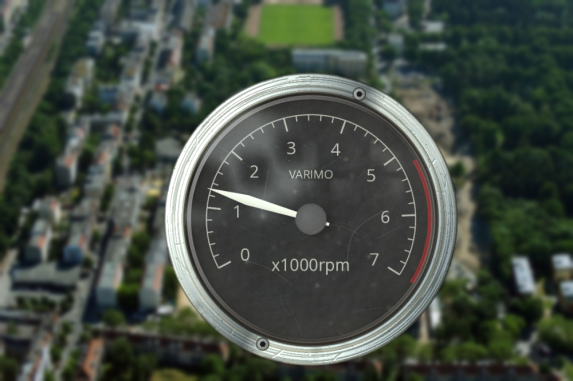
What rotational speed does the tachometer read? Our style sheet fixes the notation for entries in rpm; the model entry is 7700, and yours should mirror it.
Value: 1300
